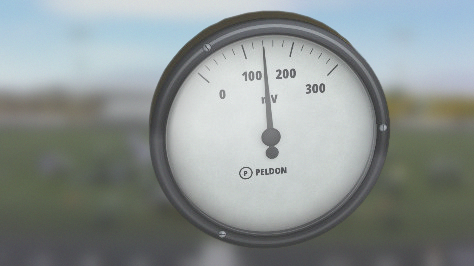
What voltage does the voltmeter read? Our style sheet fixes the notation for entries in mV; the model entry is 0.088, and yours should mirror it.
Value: 140
